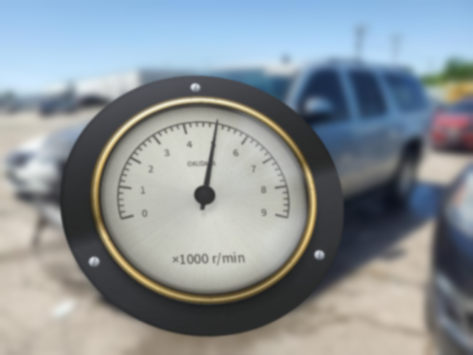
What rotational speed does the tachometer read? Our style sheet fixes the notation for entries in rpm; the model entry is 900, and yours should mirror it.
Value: 5000
